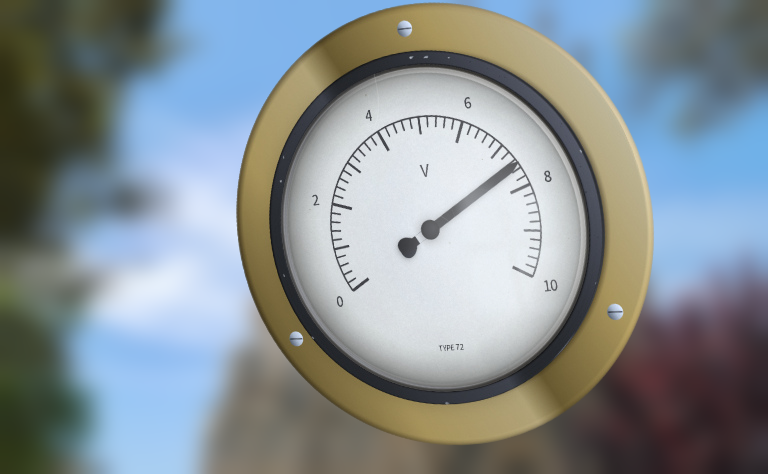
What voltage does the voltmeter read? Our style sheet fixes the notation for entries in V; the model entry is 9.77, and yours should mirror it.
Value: 7.5
